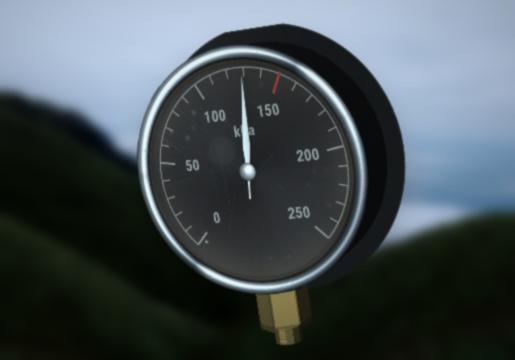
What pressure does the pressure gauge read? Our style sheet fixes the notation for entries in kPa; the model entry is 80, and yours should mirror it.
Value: 130
